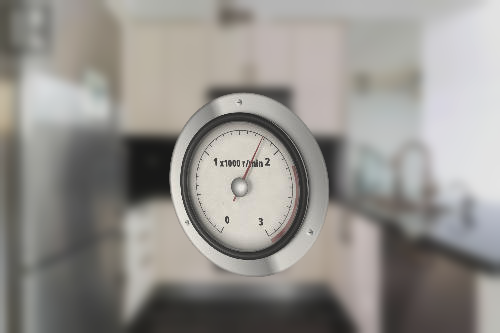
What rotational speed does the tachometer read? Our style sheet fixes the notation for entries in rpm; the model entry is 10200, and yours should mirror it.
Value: 1800
